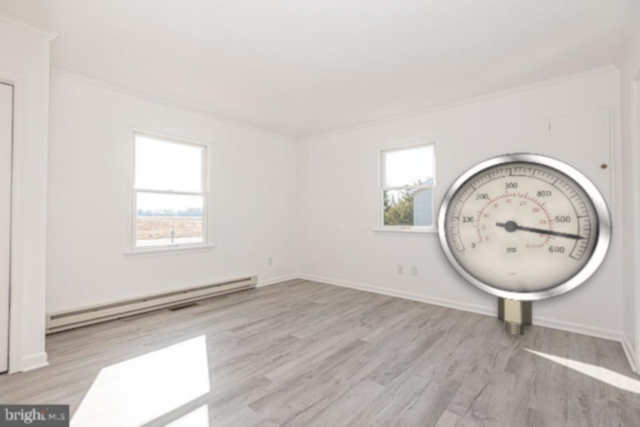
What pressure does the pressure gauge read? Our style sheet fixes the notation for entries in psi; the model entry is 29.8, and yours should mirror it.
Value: 550
